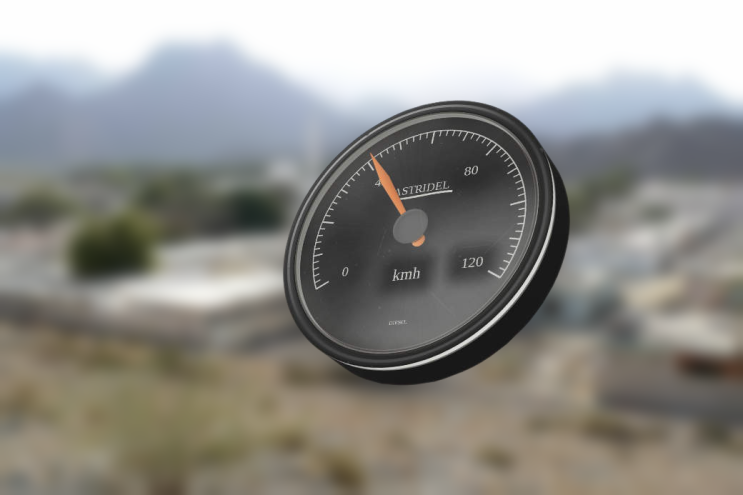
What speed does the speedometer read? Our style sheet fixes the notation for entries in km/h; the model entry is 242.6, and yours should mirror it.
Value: 42
